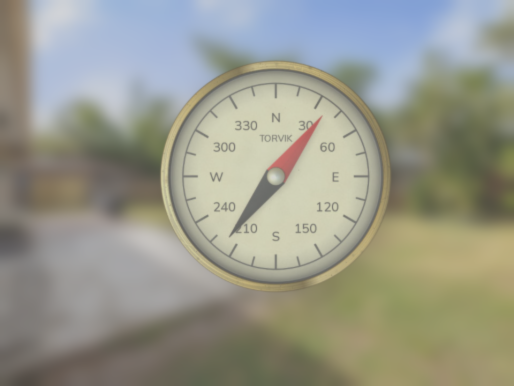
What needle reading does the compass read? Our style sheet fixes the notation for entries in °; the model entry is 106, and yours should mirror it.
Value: 37.5
